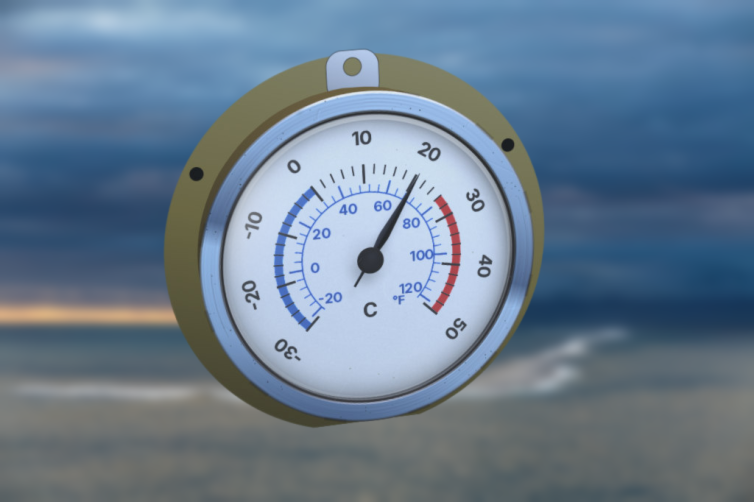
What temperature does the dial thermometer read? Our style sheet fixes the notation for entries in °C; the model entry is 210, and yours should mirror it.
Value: 20
